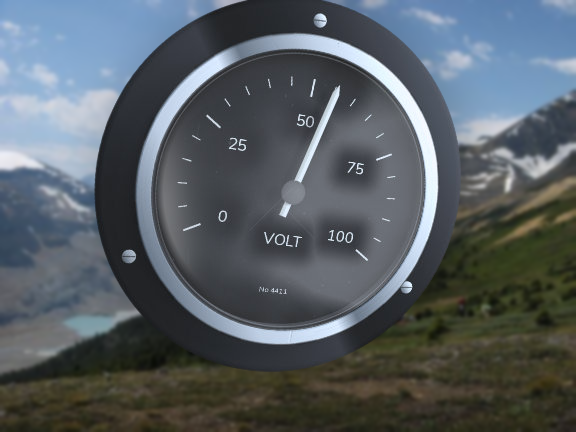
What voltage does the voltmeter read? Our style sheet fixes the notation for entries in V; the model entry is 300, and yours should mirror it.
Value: 55
